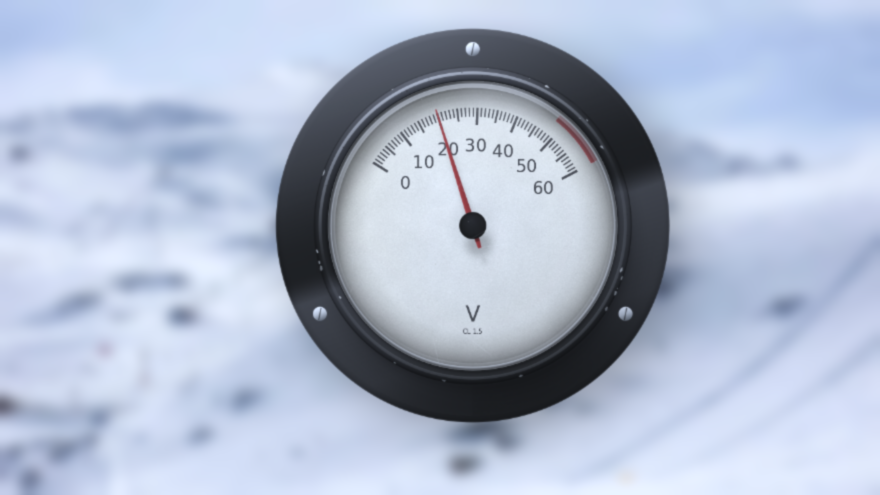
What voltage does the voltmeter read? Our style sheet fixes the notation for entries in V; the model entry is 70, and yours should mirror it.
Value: 20
